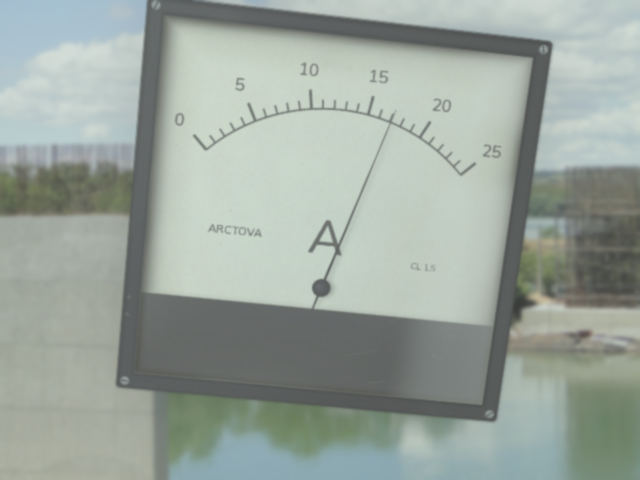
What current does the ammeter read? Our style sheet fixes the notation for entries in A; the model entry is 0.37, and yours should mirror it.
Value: 17
